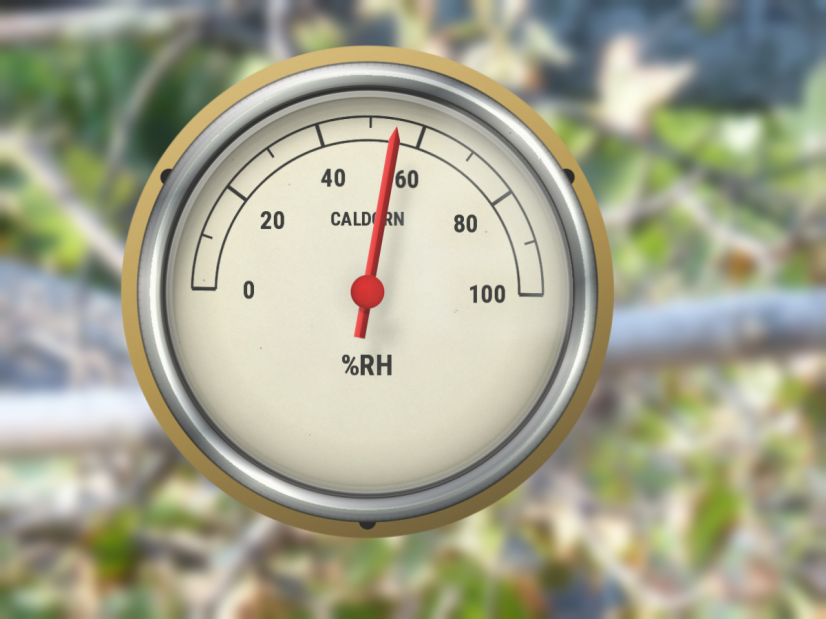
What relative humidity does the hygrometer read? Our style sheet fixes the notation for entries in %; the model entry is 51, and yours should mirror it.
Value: 55
